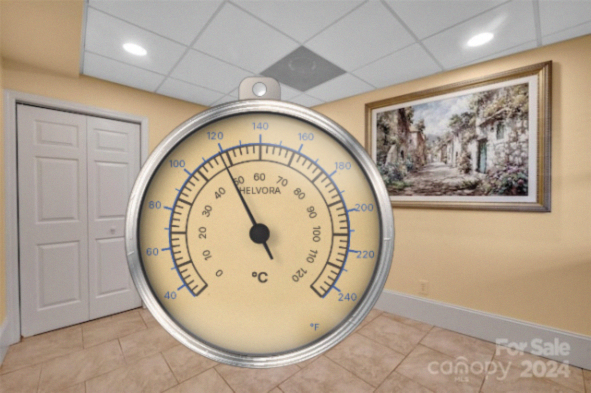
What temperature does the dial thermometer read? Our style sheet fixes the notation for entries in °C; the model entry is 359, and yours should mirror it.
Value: 48
